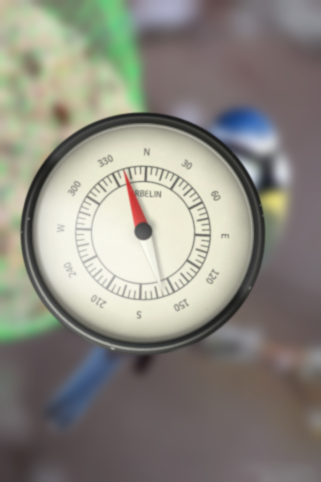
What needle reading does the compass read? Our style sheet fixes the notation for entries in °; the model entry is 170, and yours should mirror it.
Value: 340
